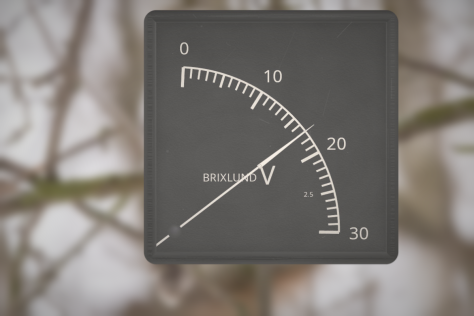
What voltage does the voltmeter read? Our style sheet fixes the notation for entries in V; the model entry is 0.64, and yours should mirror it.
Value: 17
